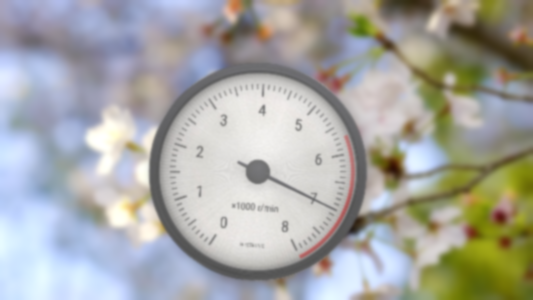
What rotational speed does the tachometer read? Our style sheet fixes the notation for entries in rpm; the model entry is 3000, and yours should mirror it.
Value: 7000
